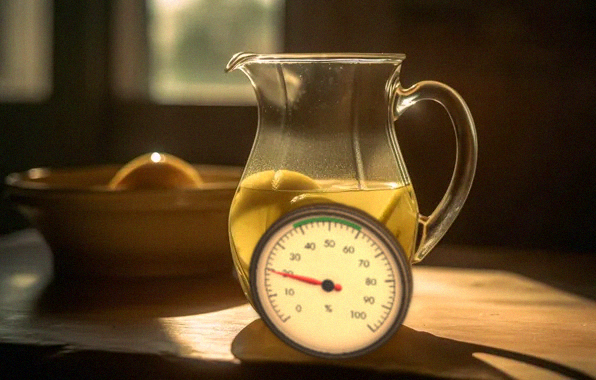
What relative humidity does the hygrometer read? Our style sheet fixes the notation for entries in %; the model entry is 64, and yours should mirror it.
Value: 20
